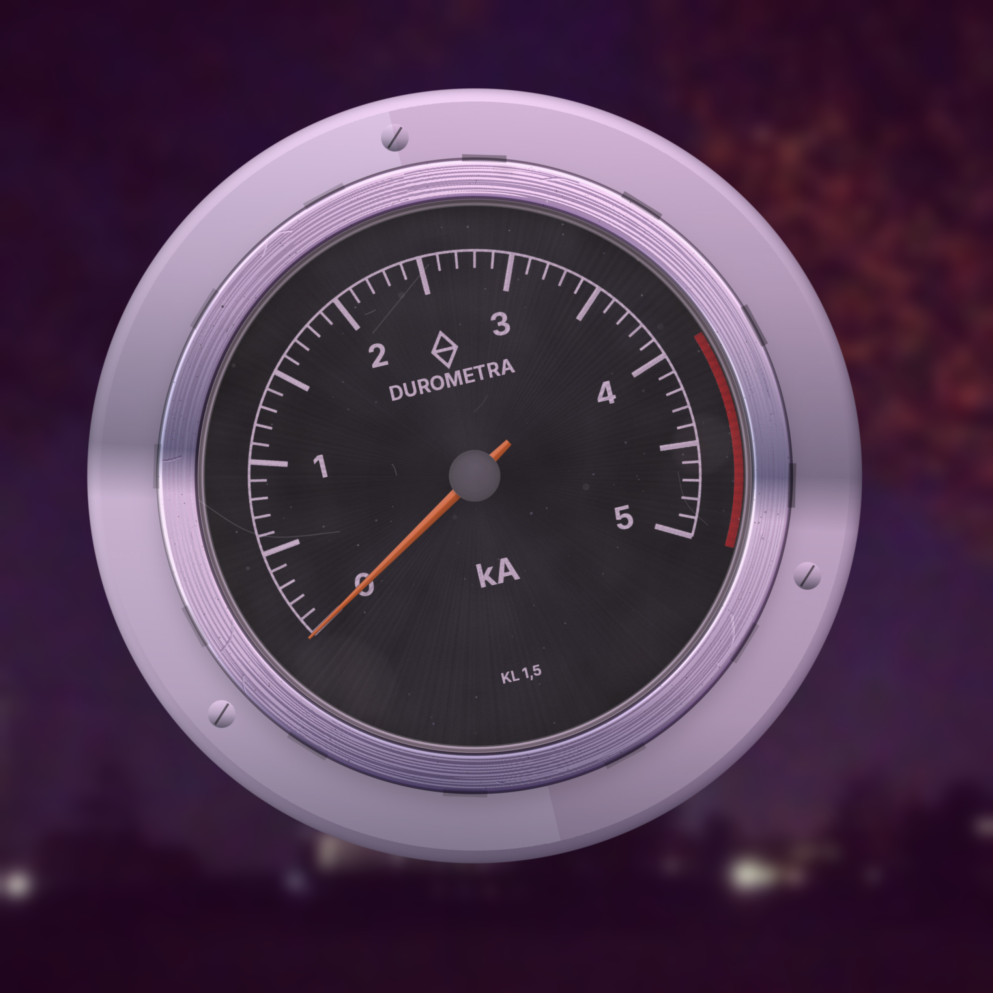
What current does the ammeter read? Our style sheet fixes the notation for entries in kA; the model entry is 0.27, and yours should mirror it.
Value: 0
